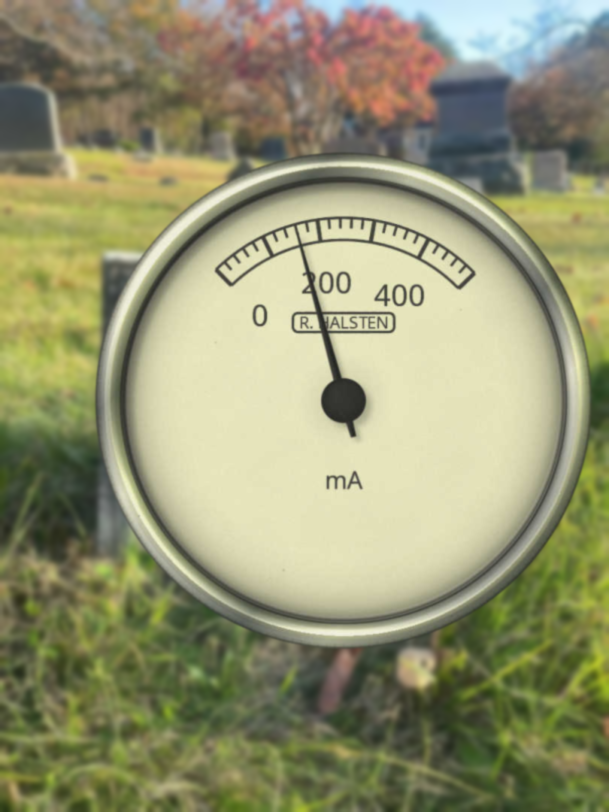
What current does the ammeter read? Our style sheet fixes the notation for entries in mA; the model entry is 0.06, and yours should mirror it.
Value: 160
